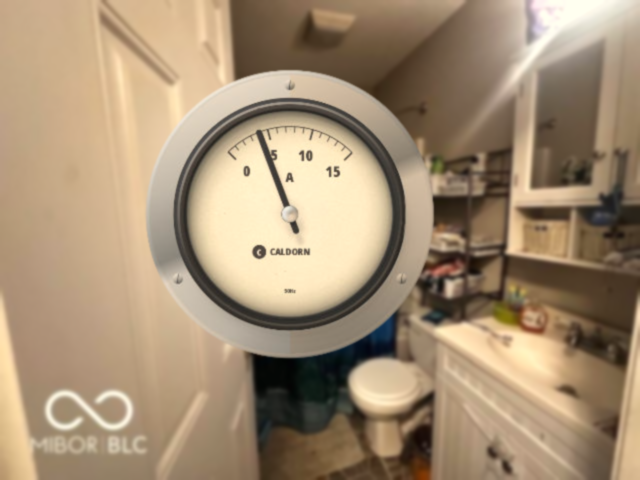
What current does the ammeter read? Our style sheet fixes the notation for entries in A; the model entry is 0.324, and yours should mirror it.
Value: 4
